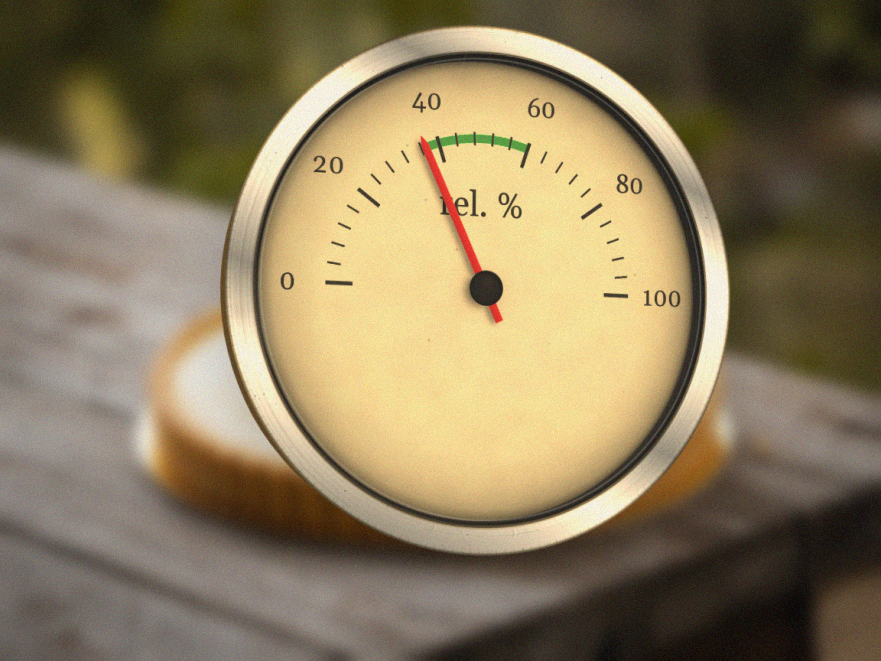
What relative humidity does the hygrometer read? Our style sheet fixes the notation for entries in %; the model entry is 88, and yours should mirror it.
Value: 36
